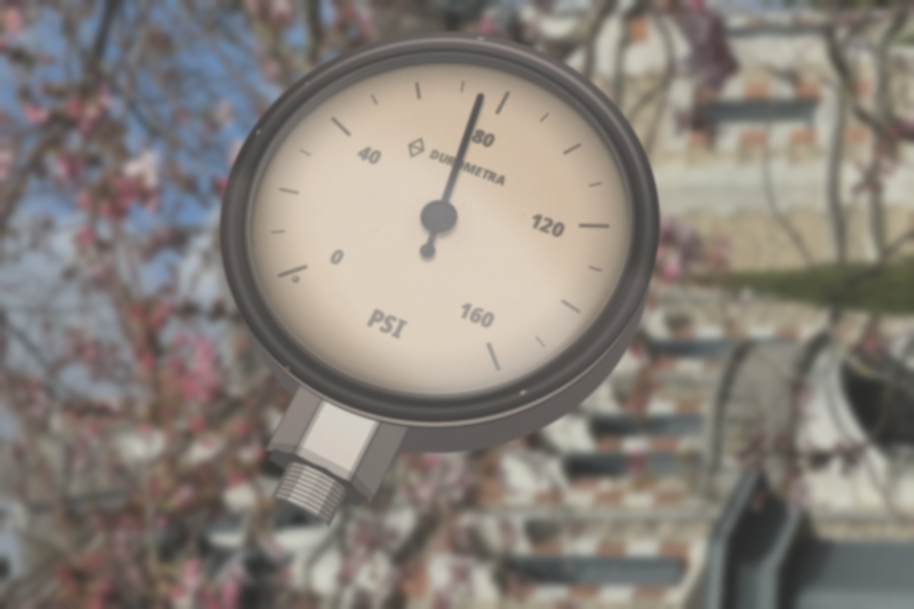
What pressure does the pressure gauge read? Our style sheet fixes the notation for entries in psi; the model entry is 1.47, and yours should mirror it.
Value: 75
